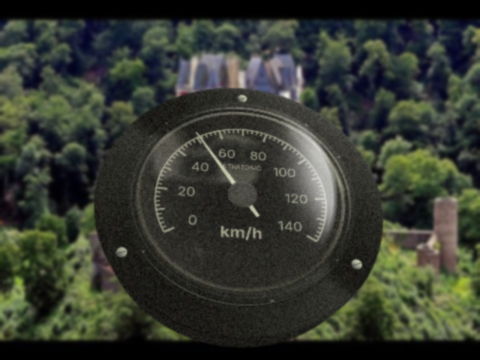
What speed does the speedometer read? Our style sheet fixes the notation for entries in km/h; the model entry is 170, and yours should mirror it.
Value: 50
